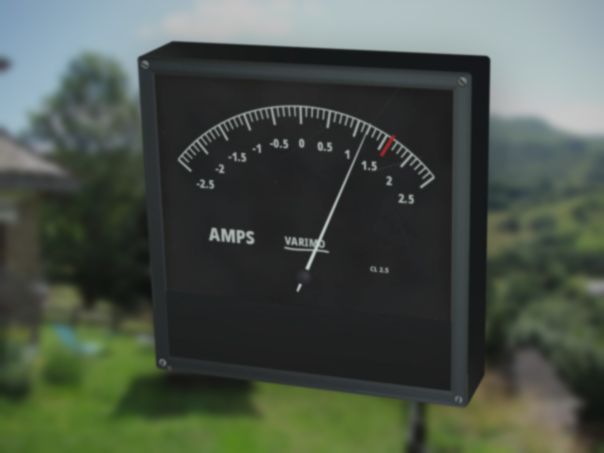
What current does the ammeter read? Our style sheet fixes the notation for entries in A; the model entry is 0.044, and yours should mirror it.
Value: 1.2
